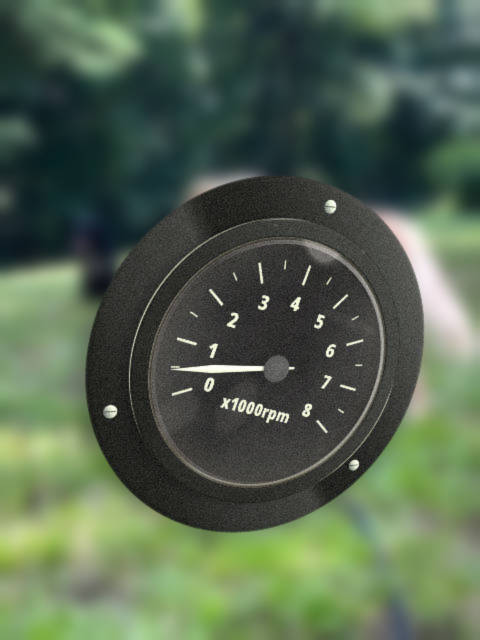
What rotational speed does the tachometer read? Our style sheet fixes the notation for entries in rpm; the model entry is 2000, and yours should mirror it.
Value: 500
